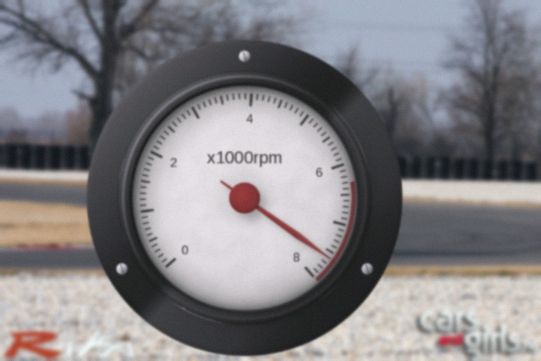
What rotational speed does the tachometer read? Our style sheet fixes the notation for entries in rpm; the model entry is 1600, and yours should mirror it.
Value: 7600
